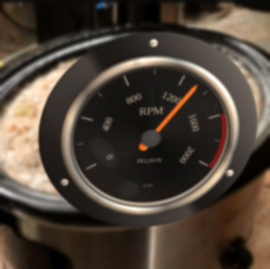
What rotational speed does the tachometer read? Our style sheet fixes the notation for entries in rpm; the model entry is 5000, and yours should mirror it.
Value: 1300
